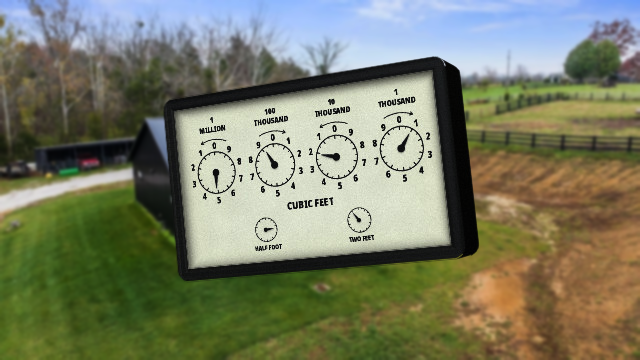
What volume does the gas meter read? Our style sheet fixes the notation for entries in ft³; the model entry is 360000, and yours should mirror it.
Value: 492100
